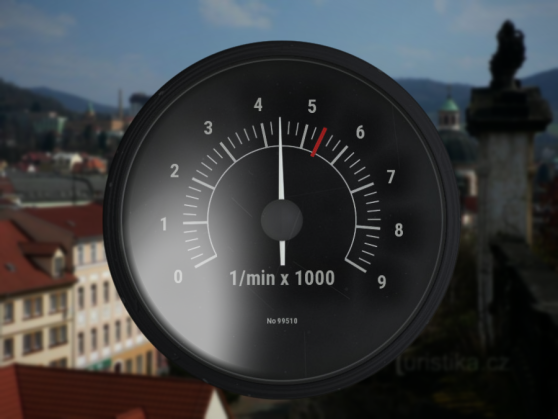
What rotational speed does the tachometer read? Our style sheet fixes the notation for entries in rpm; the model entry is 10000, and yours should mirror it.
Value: 4400
